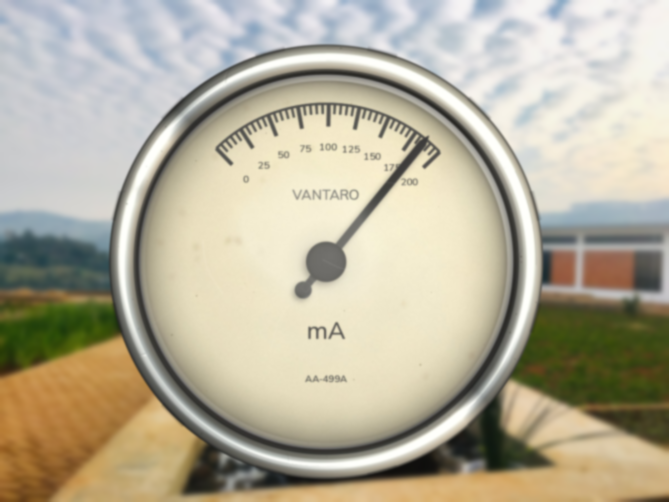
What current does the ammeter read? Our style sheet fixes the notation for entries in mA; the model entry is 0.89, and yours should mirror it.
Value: 185
